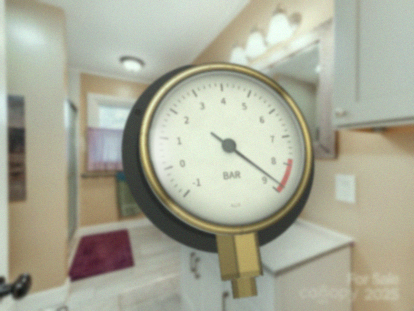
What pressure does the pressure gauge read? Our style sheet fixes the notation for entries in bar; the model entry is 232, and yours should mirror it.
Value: 8.8
